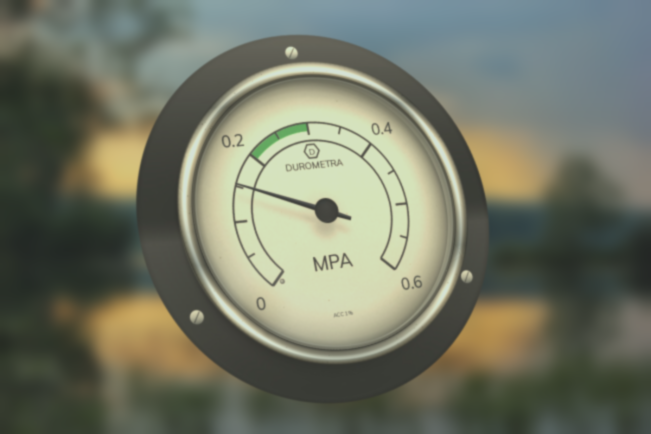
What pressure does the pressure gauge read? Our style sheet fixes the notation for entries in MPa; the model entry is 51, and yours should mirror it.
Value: 0.15
